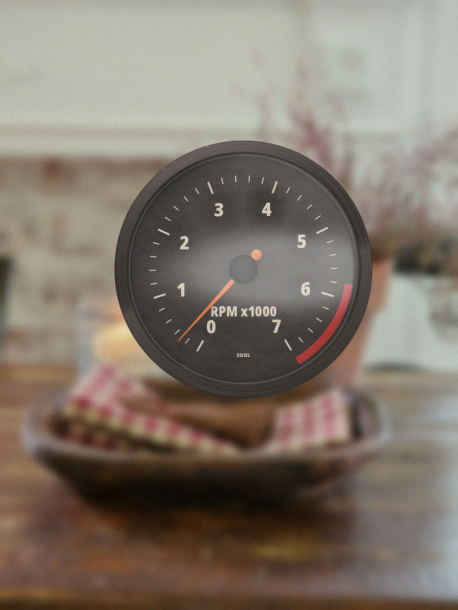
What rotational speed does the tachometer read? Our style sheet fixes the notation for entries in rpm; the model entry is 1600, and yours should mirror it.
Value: 300
